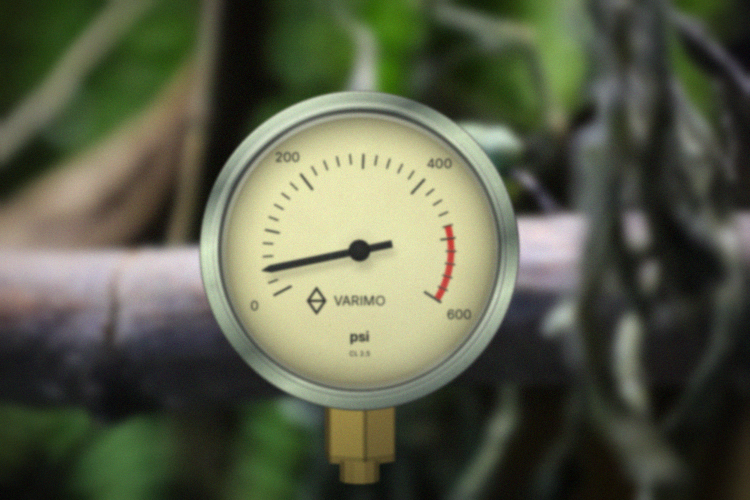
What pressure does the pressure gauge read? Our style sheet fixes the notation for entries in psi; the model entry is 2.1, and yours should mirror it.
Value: 40
